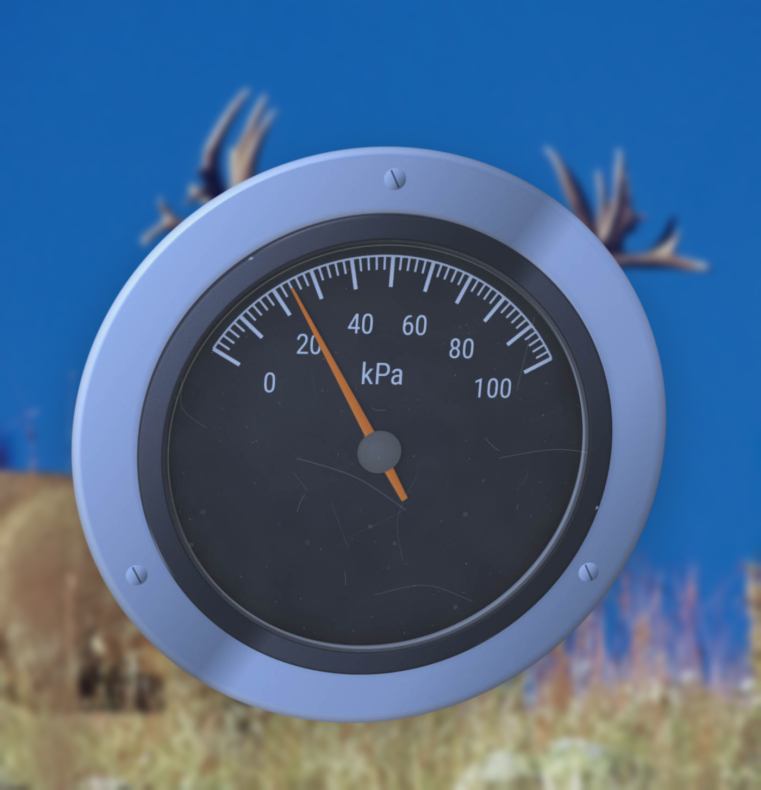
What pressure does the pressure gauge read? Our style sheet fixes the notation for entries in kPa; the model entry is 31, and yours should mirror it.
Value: 24
